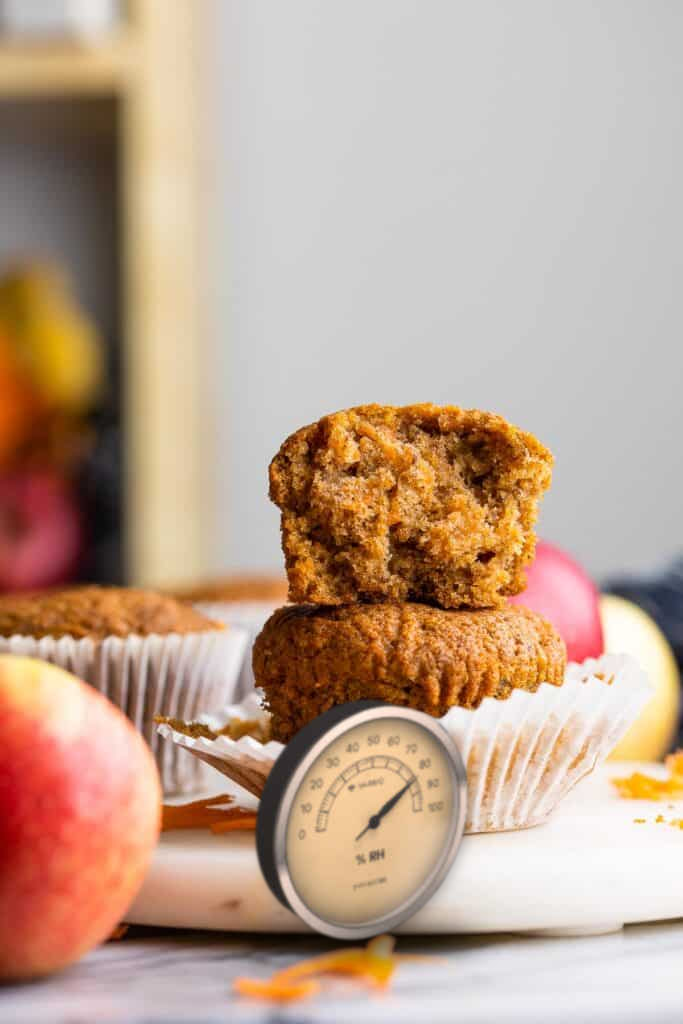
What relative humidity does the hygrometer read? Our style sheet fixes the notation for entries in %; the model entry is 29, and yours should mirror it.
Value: 80
